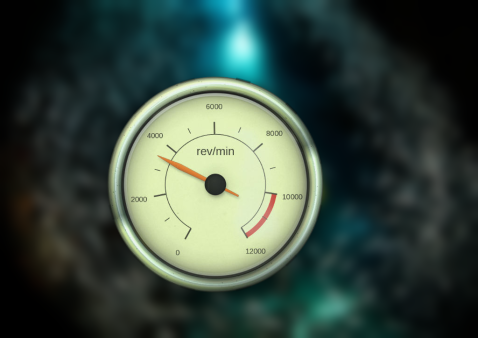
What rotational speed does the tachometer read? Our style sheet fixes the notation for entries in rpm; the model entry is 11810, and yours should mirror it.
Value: 3500
